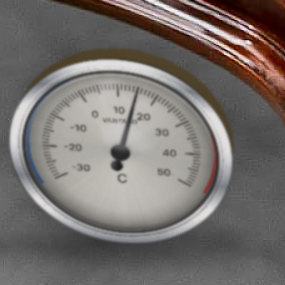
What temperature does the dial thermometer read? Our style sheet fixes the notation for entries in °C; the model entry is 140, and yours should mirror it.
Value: 15
